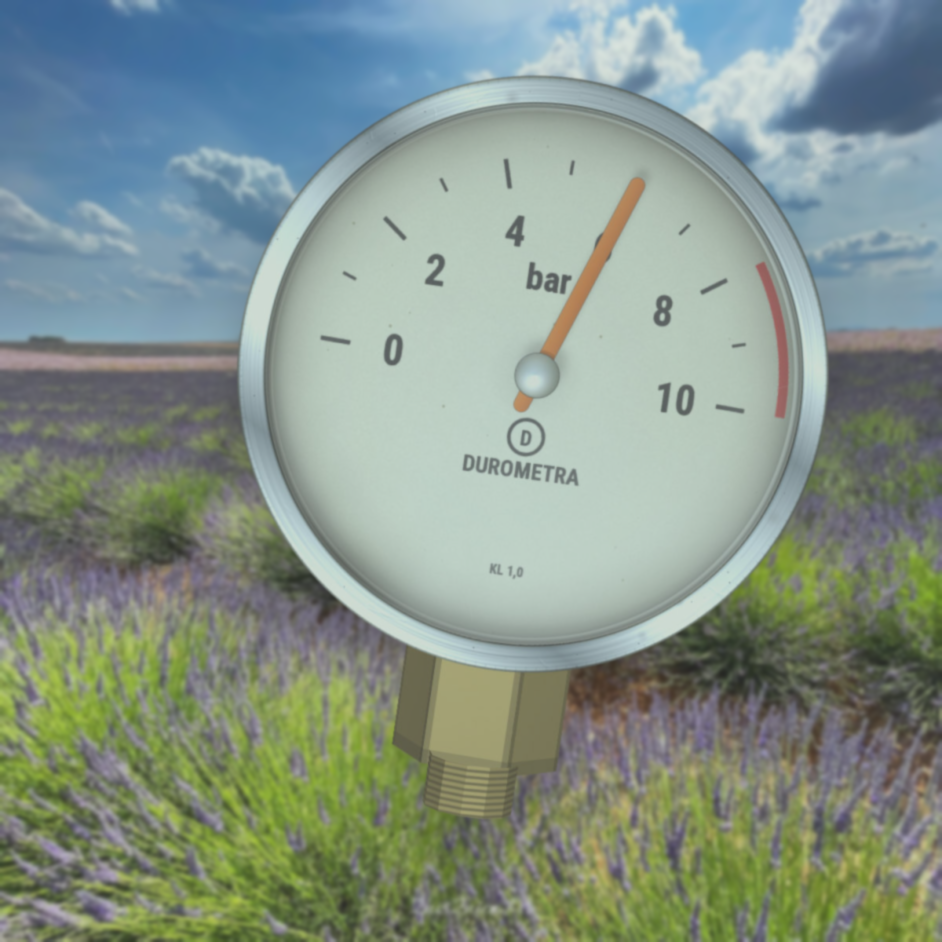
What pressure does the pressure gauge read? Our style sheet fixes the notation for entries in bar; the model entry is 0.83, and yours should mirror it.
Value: 6
